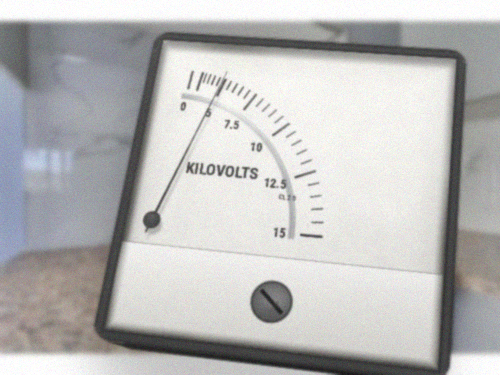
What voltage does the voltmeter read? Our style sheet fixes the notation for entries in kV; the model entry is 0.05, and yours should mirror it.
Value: 5
